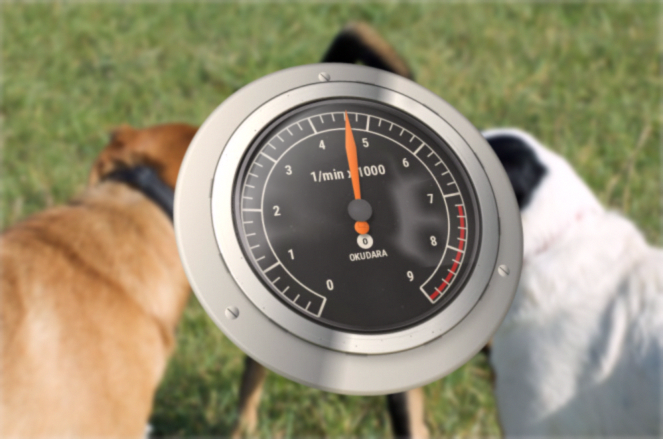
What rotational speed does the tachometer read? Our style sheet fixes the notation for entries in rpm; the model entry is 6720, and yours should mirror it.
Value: 4600
